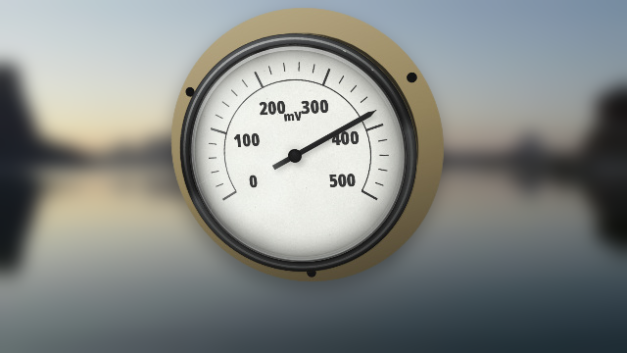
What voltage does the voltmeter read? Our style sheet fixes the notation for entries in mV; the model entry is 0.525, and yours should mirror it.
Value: 380
